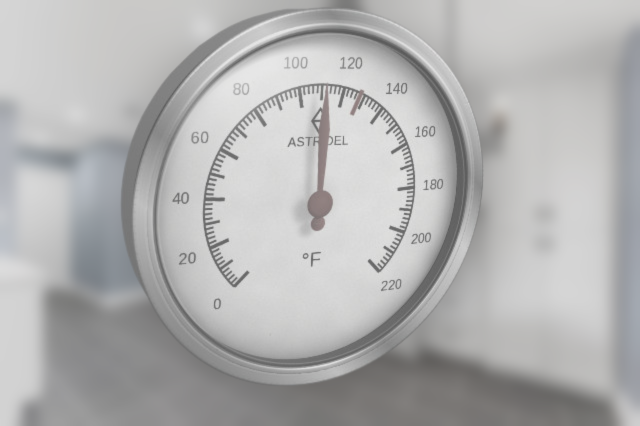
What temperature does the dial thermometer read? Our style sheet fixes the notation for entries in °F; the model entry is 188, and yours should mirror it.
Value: 110
